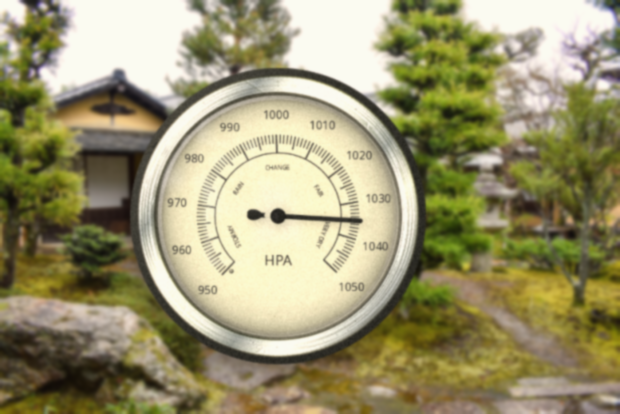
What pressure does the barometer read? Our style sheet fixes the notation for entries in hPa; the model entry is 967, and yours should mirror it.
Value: 1035
